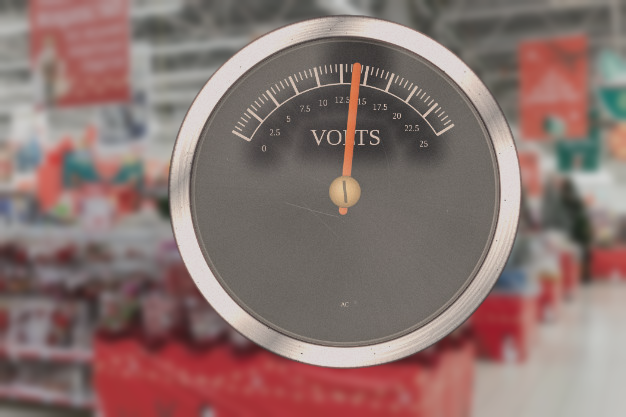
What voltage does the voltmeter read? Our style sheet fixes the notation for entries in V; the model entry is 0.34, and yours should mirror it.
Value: 14
